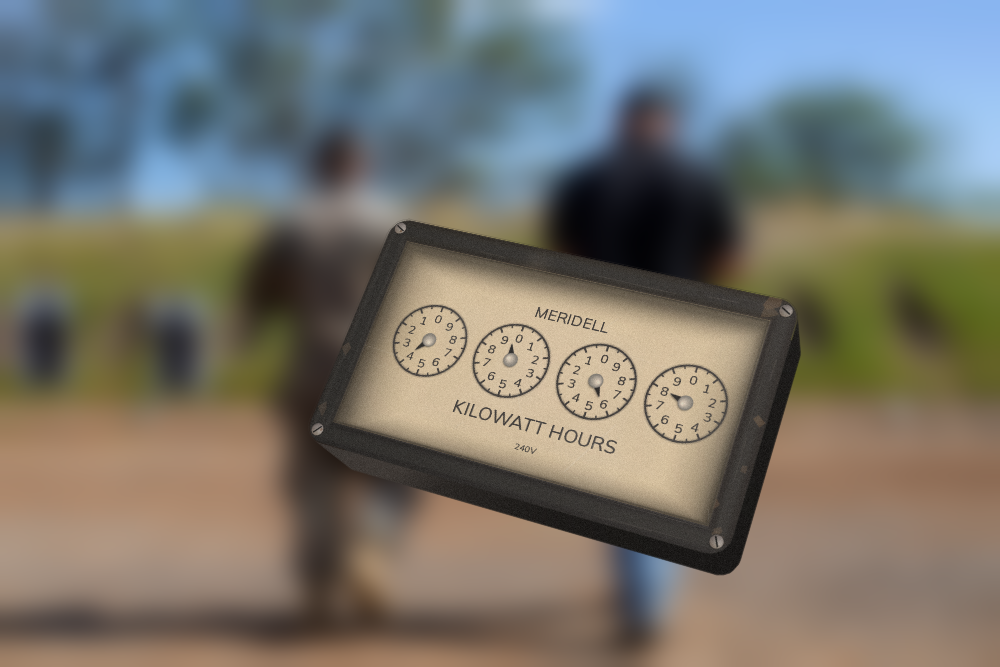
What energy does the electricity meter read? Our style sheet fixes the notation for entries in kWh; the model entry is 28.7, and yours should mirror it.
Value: 3958
